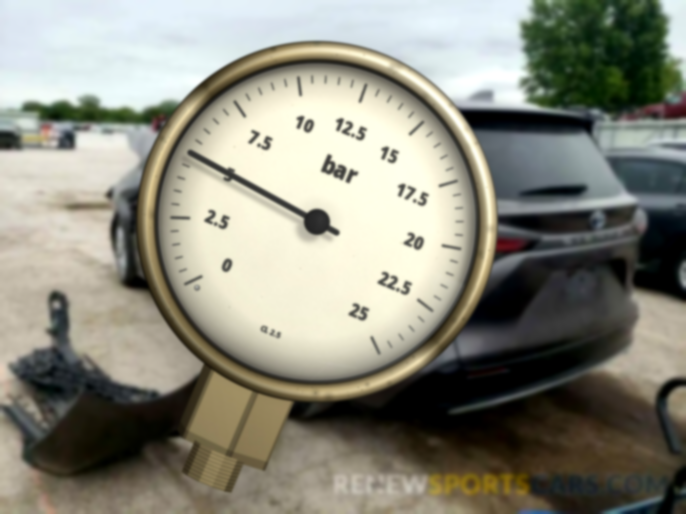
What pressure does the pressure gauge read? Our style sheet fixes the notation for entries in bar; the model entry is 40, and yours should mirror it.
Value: 5
